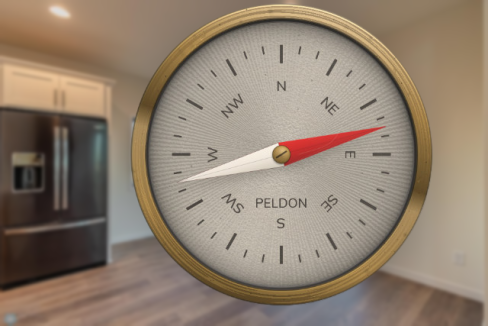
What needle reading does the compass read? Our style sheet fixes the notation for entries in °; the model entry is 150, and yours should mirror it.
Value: 75
